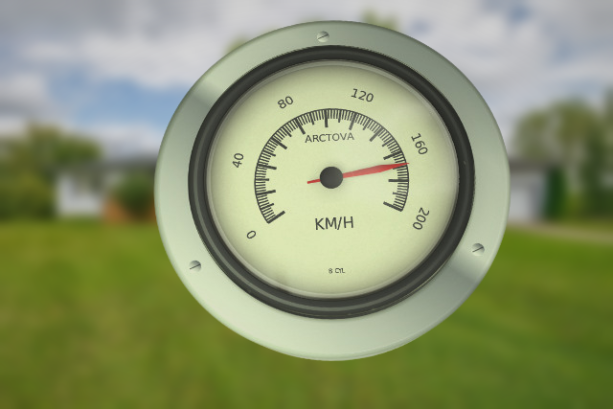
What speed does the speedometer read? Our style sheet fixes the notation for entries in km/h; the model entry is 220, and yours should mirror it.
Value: 170
